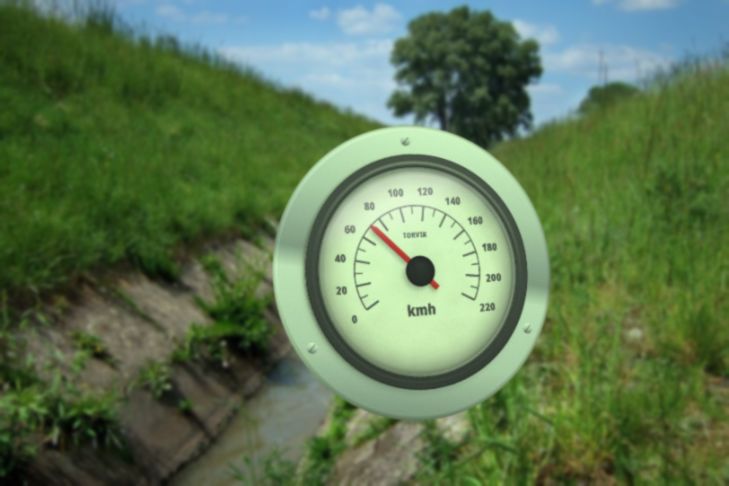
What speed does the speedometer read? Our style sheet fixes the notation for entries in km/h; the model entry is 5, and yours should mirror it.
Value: 70
